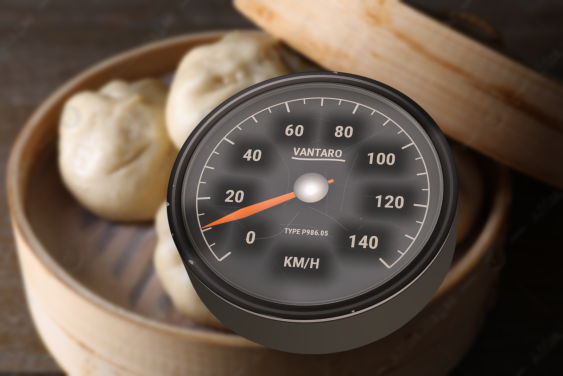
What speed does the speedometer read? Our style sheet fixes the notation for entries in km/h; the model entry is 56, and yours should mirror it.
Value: 10
